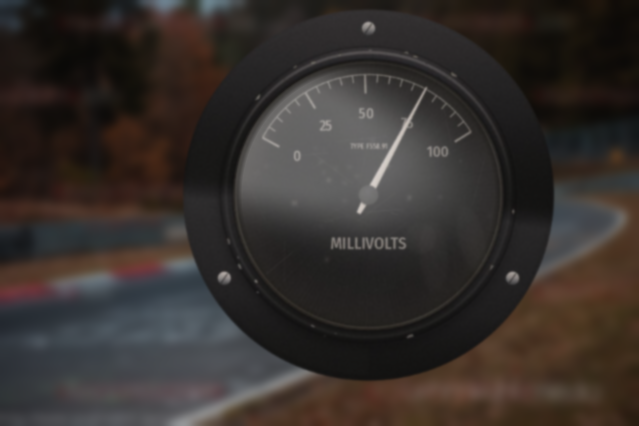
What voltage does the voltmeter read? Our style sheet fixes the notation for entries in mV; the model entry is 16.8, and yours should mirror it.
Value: 75
